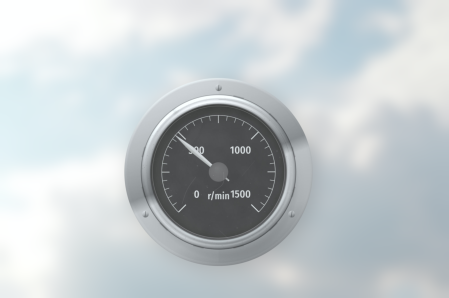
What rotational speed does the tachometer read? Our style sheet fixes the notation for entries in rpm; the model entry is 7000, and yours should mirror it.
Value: 475
